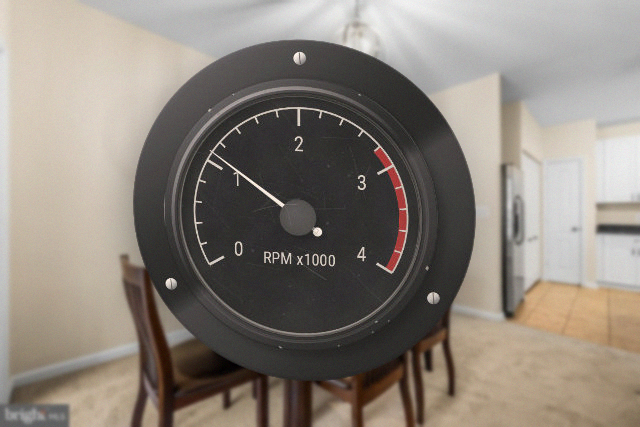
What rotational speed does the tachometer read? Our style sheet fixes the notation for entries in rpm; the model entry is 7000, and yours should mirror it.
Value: 1100
